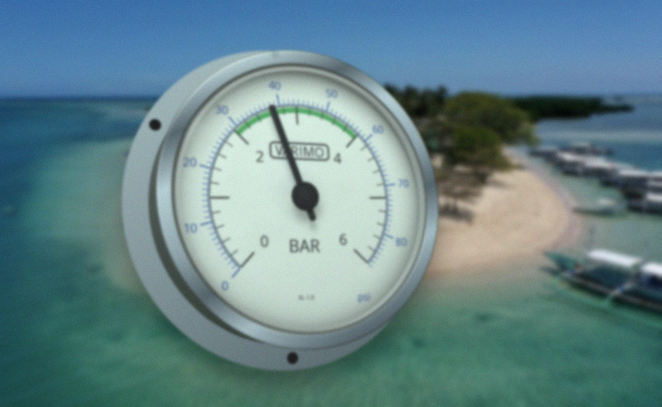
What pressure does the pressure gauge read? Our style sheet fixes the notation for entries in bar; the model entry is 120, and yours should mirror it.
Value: 2.6
